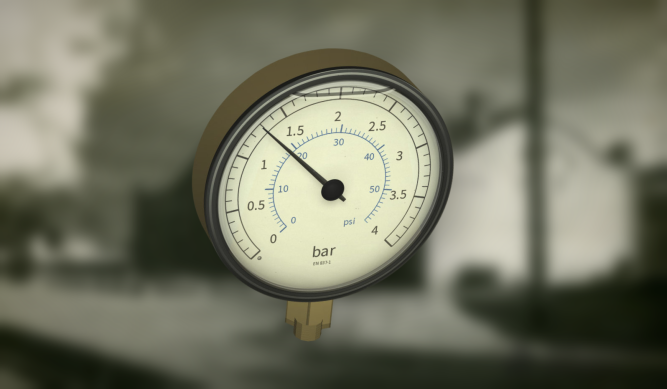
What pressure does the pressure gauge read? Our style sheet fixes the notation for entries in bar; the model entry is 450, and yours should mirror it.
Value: 1.3
